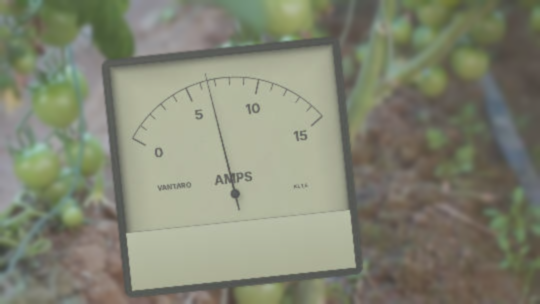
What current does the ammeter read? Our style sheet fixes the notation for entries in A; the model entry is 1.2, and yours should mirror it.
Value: 6.5
